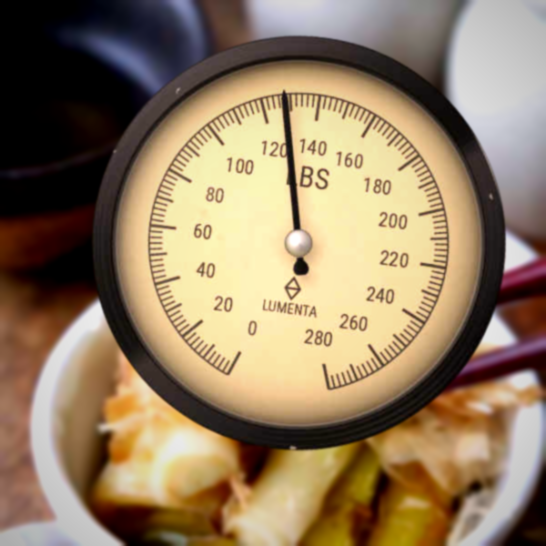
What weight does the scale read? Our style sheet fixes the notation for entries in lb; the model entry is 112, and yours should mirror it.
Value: 128
